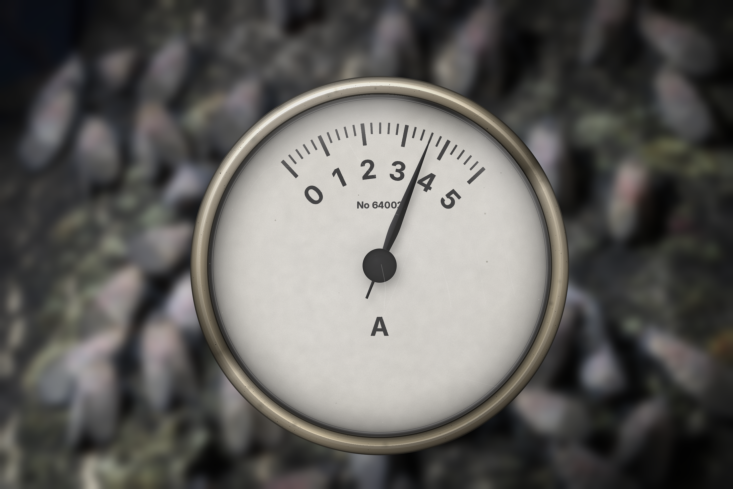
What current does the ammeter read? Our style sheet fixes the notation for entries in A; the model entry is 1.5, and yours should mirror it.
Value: 3.6
